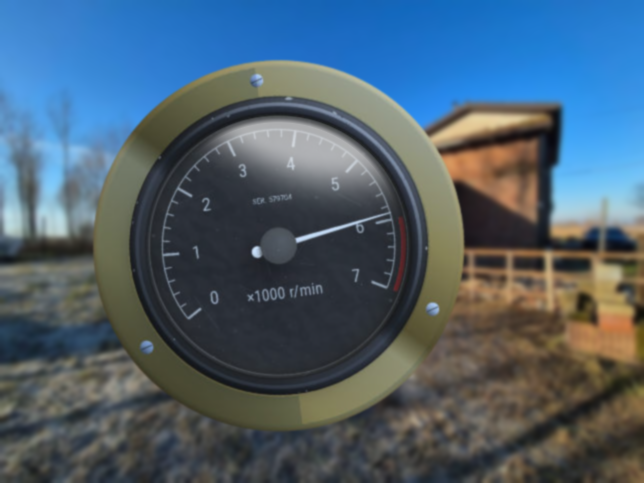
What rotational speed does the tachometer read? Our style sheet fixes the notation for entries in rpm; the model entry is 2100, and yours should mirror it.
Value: 5900
